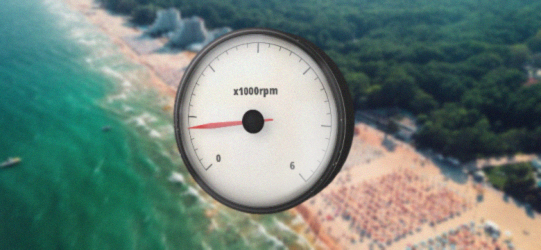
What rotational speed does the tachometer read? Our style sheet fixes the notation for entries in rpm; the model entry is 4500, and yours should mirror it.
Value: 800
